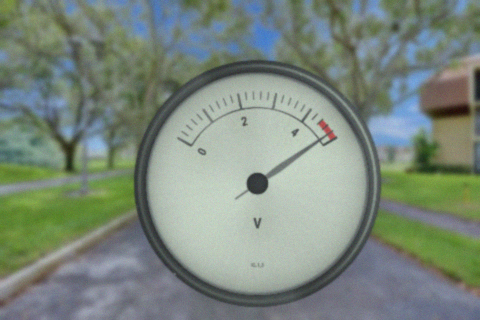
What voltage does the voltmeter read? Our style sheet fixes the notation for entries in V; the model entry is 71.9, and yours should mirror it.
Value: 4.8
